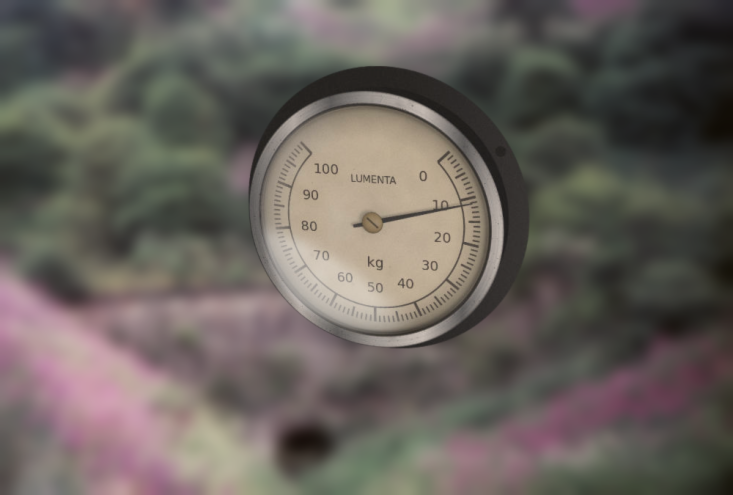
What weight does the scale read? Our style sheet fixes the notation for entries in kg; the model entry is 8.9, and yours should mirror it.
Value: 11
